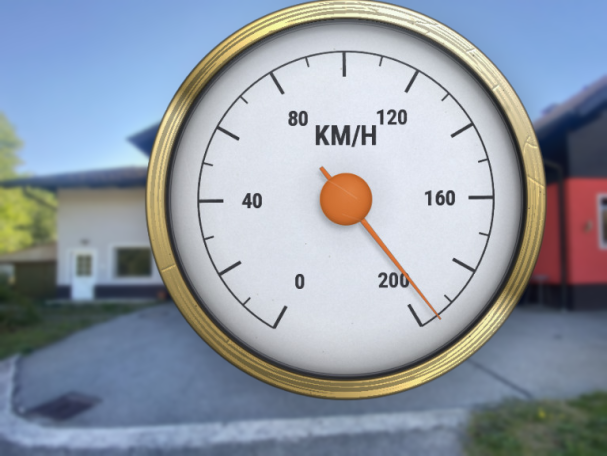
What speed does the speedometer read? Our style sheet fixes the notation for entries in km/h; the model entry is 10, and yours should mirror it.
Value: 195
